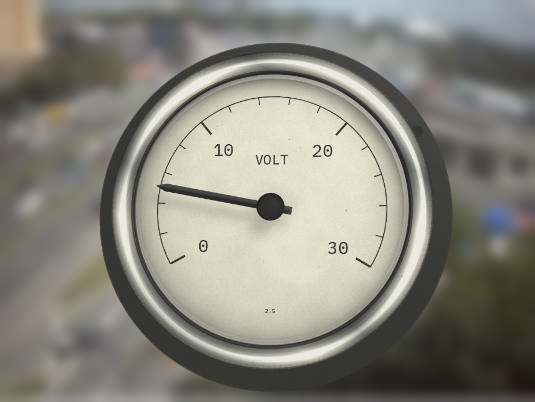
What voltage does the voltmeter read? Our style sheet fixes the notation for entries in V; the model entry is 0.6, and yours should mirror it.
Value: 5
